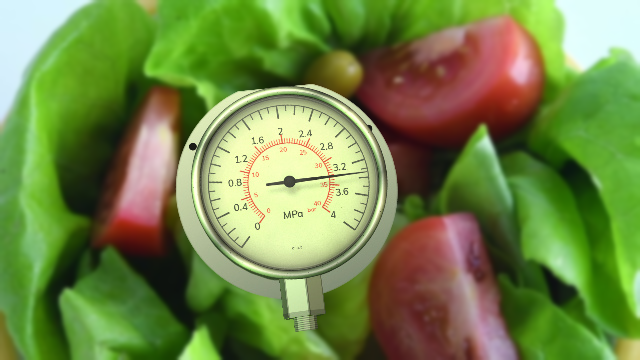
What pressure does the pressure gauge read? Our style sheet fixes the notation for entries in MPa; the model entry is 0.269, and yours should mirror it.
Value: 3.35
